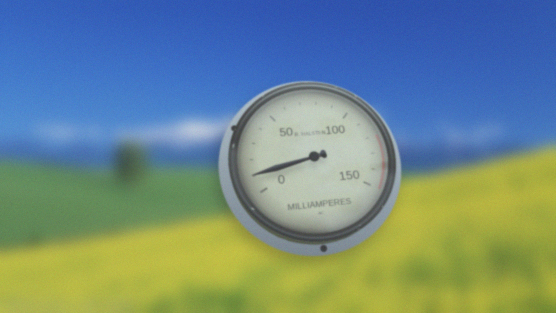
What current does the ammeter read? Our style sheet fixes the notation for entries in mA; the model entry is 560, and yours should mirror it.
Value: 10
